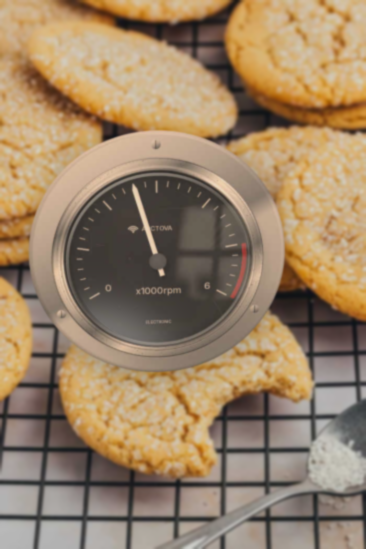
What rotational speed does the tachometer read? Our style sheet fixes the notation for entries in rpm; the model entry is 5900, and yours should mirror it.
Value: 2600
